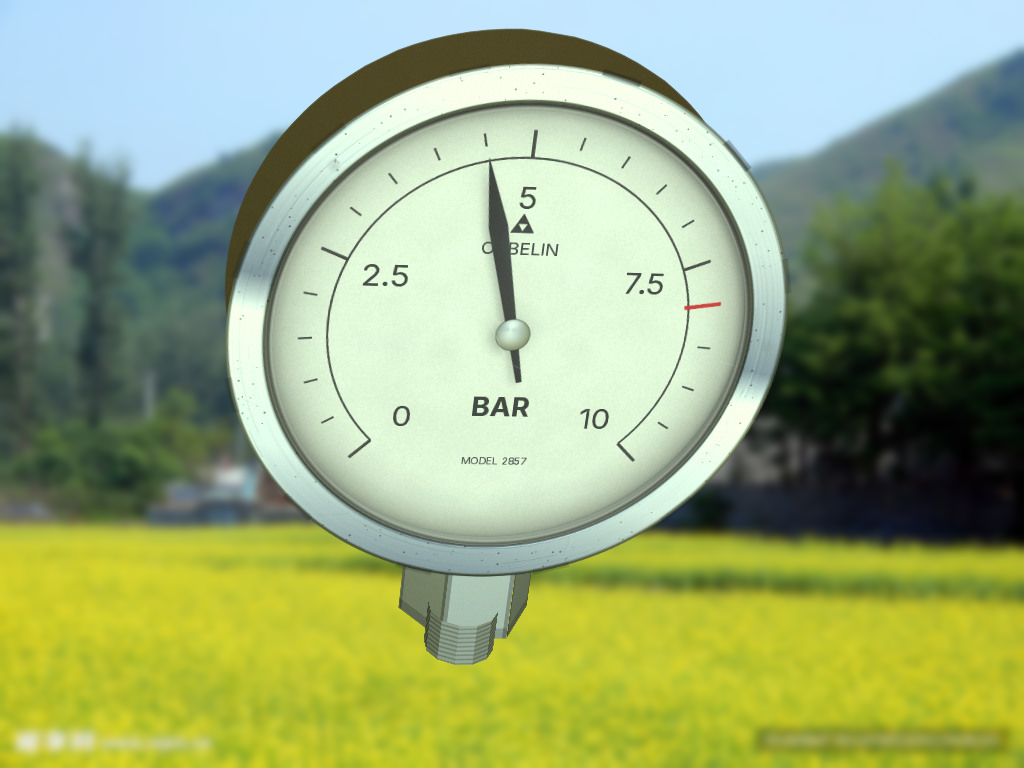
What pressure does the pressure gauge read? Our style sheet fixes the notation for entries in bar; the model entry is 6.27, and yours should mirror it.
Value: 4.5
